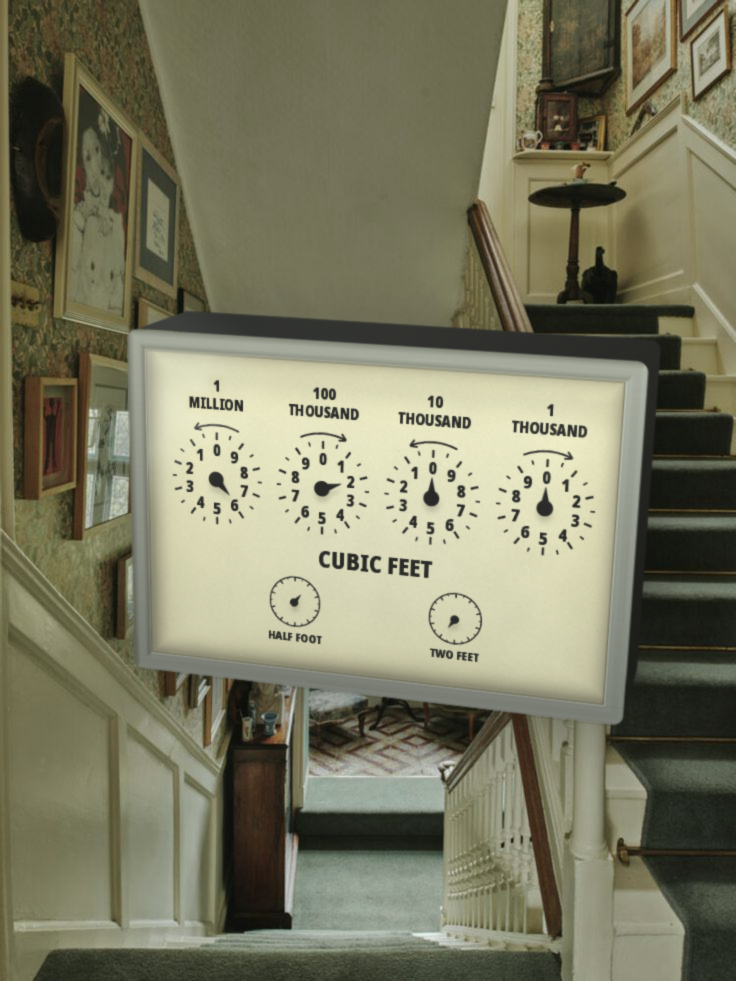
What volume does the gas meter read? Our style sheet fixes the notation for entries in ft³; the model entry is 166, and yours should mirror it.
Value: 620000
